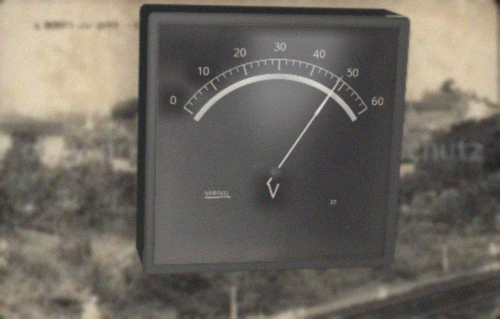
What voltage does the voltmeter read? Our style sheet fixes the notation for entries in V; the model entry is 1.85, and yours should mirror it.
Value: 48
